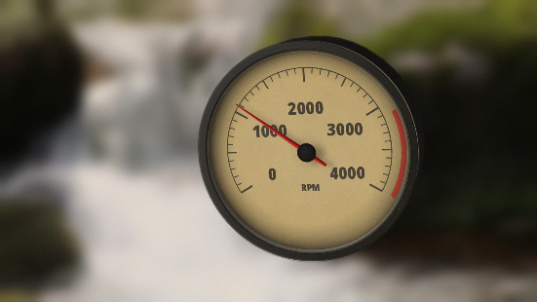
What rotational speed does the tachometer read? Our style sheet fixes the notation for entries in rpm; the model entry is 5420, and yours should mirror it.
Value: 1100
